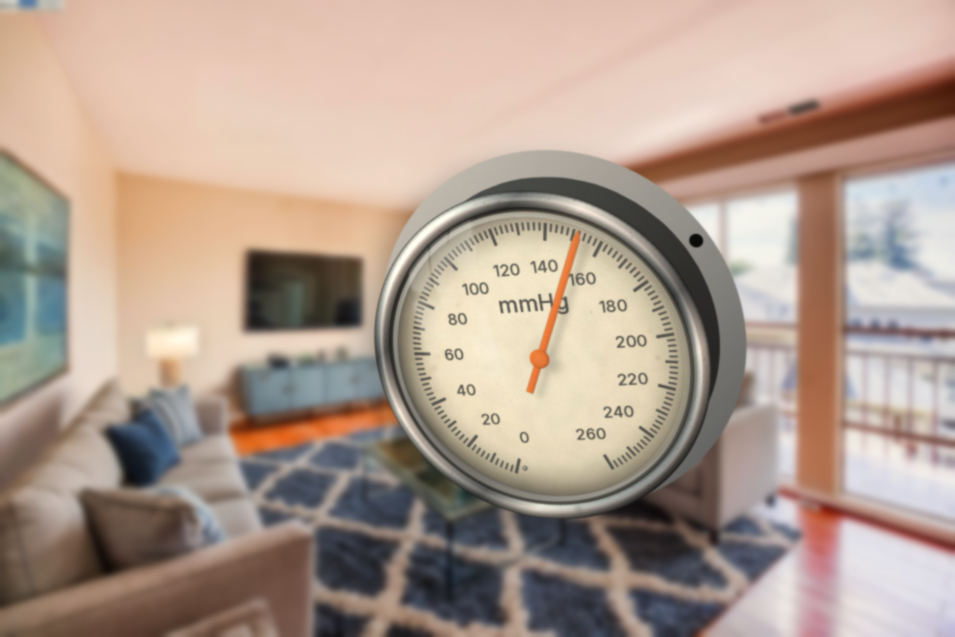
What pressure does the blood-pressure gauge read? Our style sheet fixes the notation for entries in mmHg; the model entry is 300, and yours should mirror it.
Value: 152
